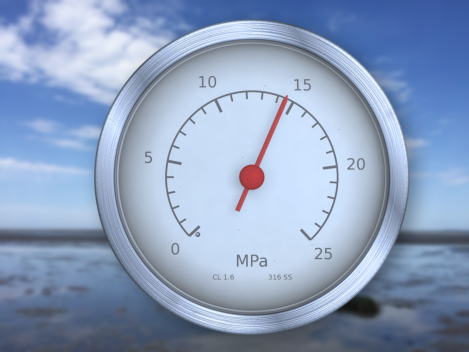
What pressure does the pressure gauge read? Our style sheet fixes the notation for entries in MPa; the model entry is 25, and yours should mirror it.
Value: 14.5
